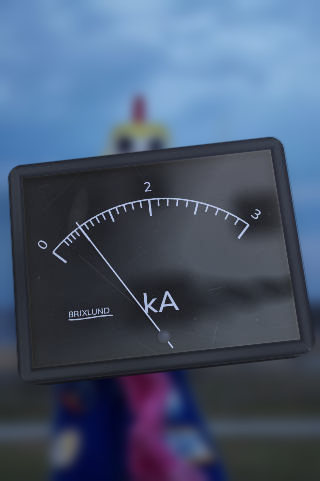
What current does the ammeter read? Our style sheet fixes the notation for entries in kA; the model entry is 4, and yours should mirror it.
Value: 1
